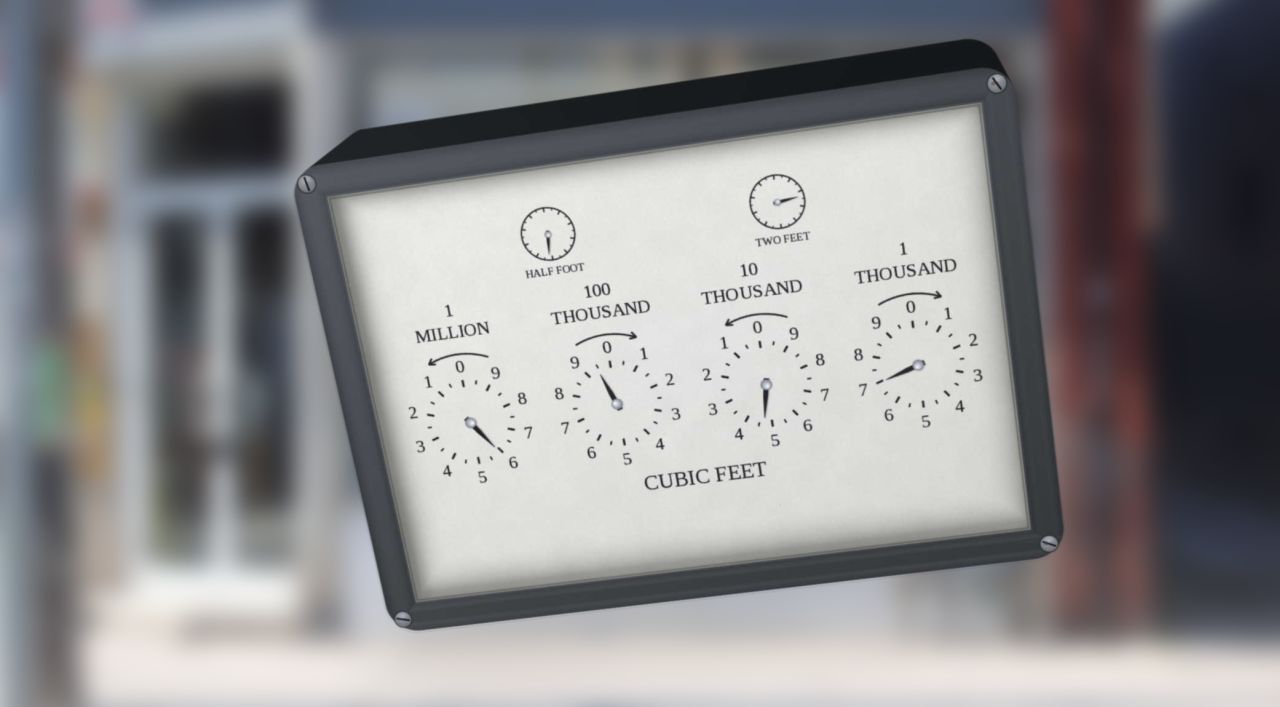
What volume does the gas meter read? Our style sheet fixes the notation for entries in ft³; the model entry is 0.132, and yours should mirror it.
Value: 594700
